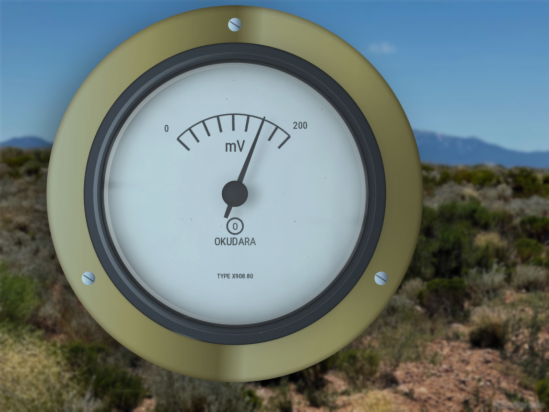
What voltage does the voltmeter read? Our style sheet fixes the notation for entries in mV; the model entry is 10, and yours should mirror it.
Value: 150
